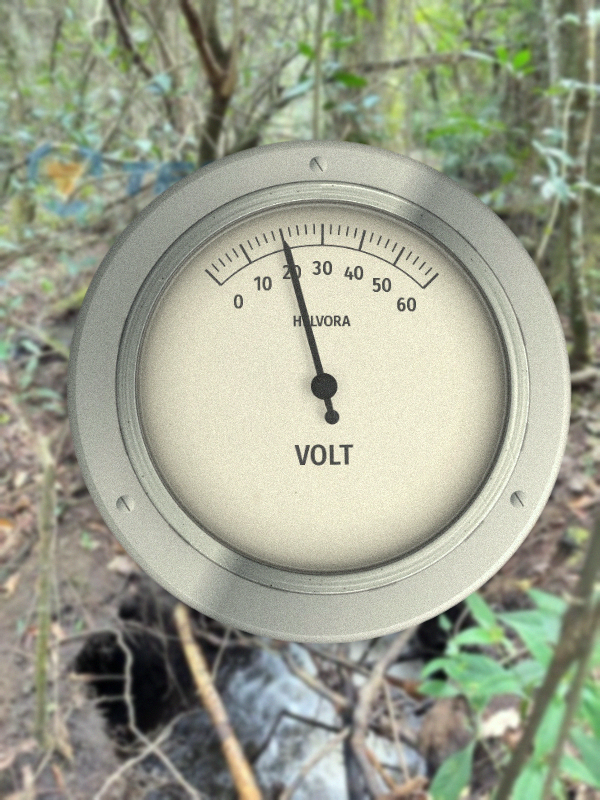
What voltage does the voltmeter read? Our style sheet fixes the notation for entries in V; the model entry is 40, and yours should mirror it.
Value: 20
